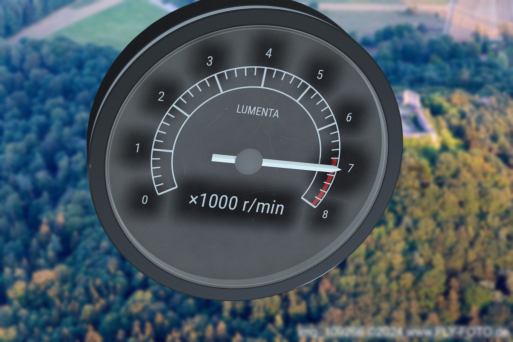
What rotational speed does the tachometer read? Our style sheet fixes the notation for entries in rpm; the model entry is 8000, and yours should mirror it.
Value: 7000
